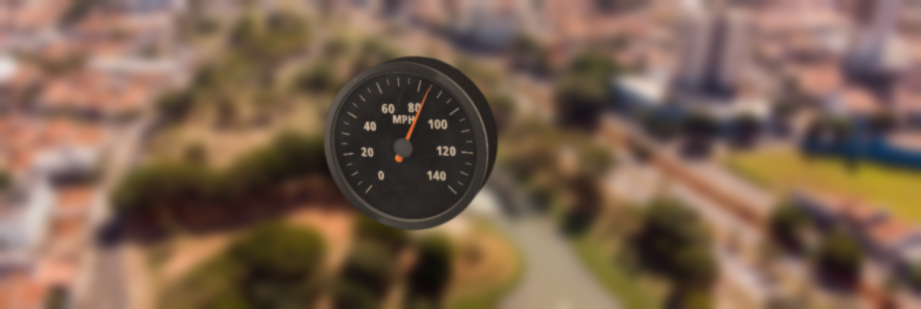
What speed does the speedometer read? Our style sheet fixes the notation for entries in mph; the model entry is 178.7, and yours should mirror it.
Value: 85
